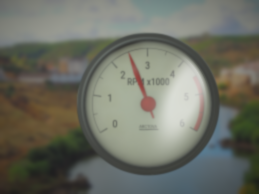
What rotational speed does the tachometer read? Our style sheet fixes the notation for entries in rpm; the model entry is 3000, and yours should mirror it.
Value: 2500
